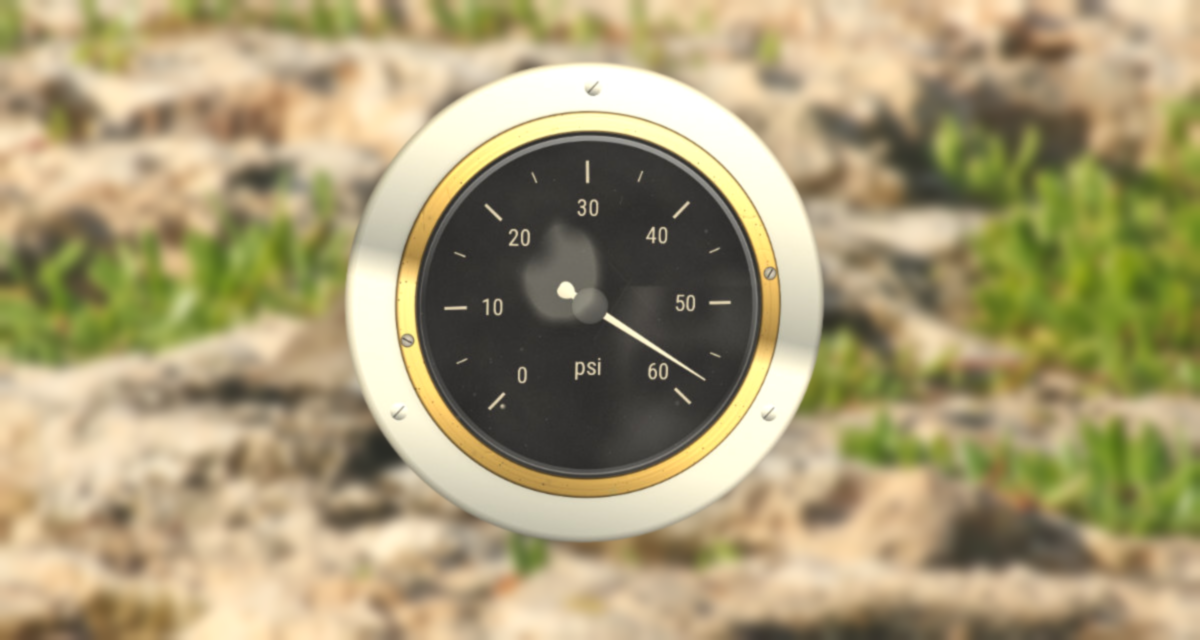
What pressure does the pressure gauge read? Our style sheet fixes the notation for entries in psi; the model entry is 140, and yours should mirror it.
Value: 57.5
